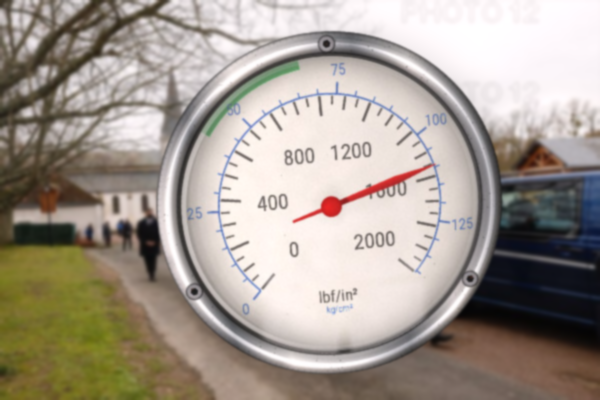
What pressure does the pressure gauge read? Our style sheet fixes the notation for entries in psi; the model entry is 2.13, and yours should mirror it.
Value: 1550
